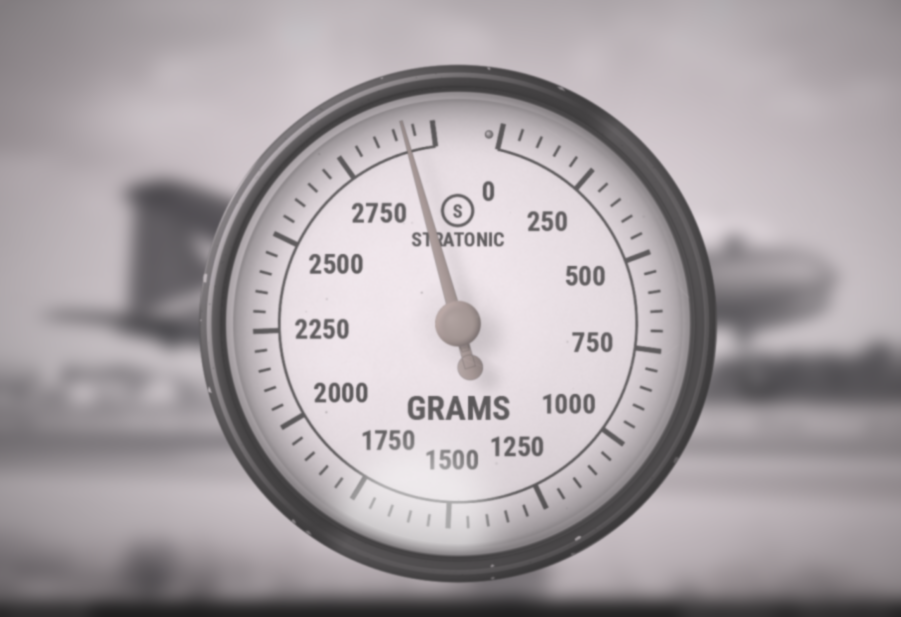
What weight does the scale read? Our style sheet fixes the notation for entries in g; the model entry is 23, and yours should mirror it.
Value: 2925
